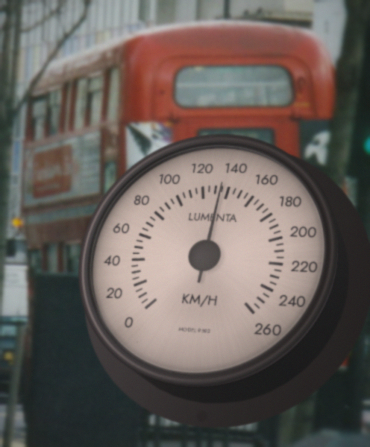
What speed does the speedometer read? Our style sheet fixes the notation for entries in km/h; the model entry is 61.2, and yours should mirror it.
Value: 135
